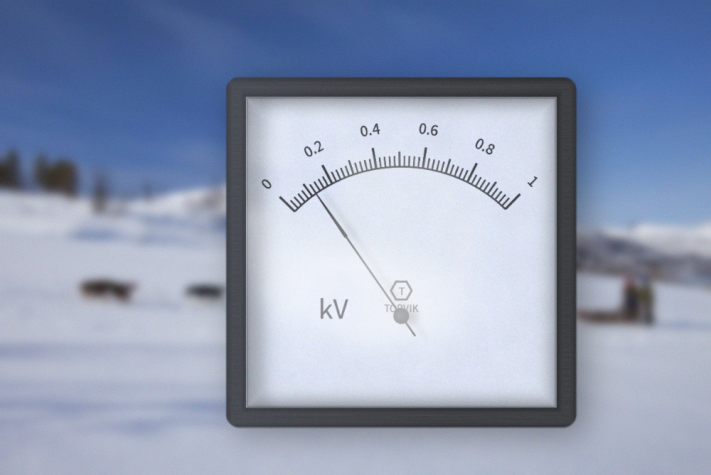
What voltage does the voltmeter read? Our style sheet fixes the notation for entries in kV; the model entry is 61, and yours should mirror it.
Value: 0.12
